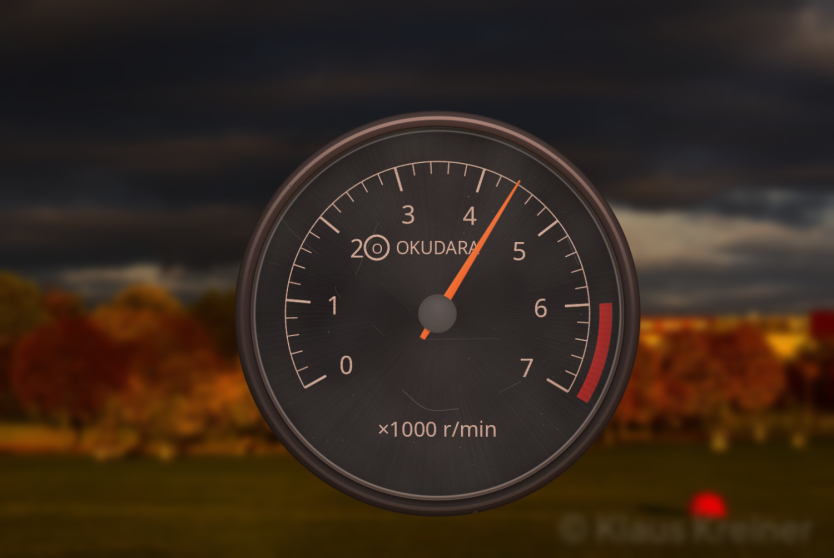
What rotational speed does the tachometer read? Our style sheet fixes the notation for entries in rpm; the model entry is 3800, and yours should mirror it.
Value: 4400
